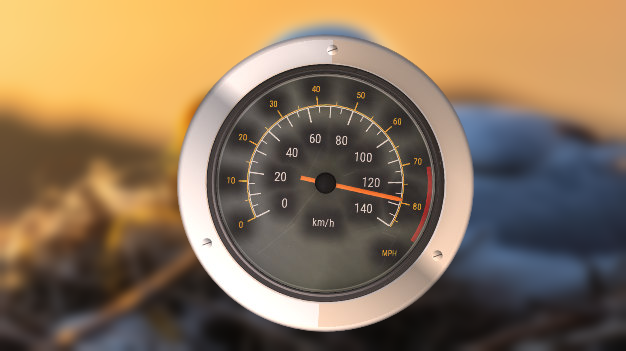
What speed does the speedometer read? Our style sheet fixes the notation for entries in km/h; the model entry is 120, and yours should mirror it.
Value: 127.5
